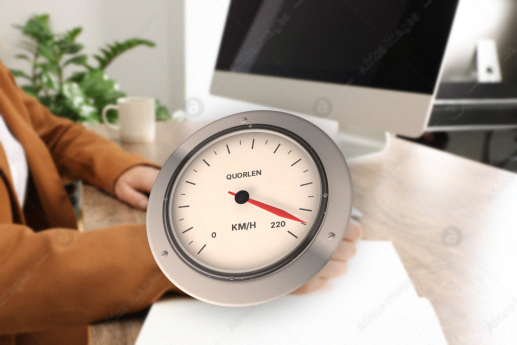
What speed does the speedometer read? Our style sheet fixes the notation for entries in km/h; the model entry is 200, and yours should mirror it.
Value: 210
